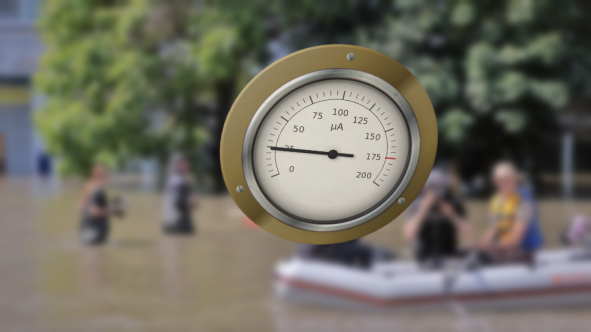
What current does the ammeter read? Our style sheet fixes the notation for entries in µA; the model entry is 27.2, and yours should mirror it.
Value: 25
